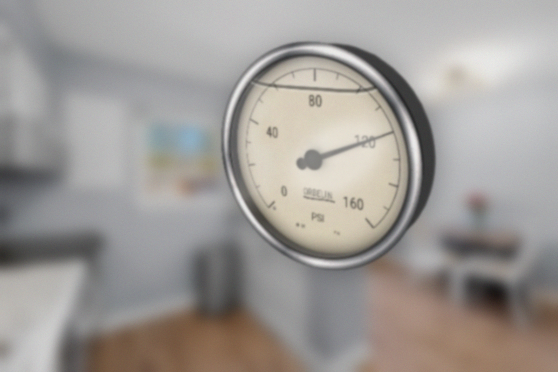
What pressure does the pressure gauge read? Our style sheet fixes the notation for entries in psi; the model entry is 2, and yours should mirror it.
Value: 120
